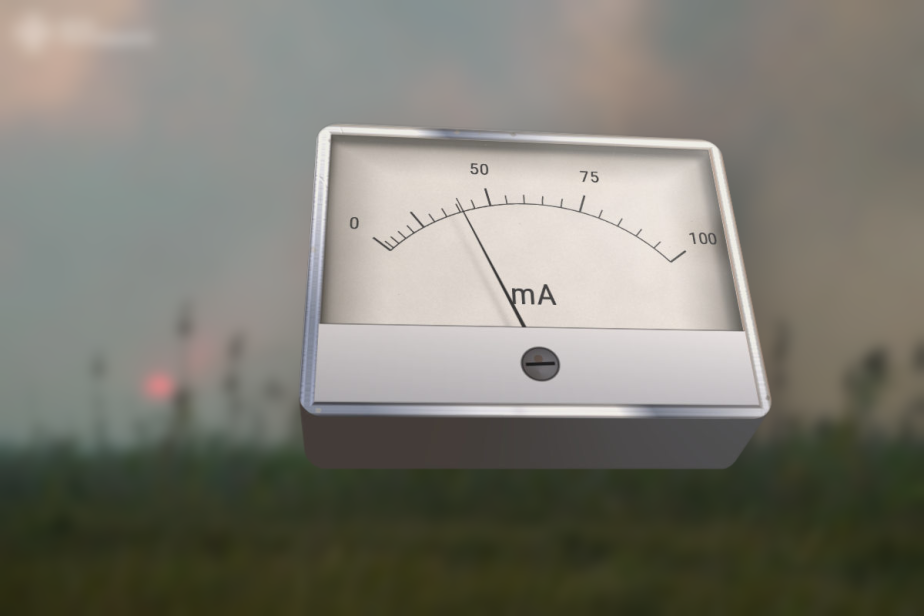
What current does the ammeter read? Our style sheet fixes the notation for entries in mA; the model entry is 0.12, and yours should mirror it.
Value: 40
